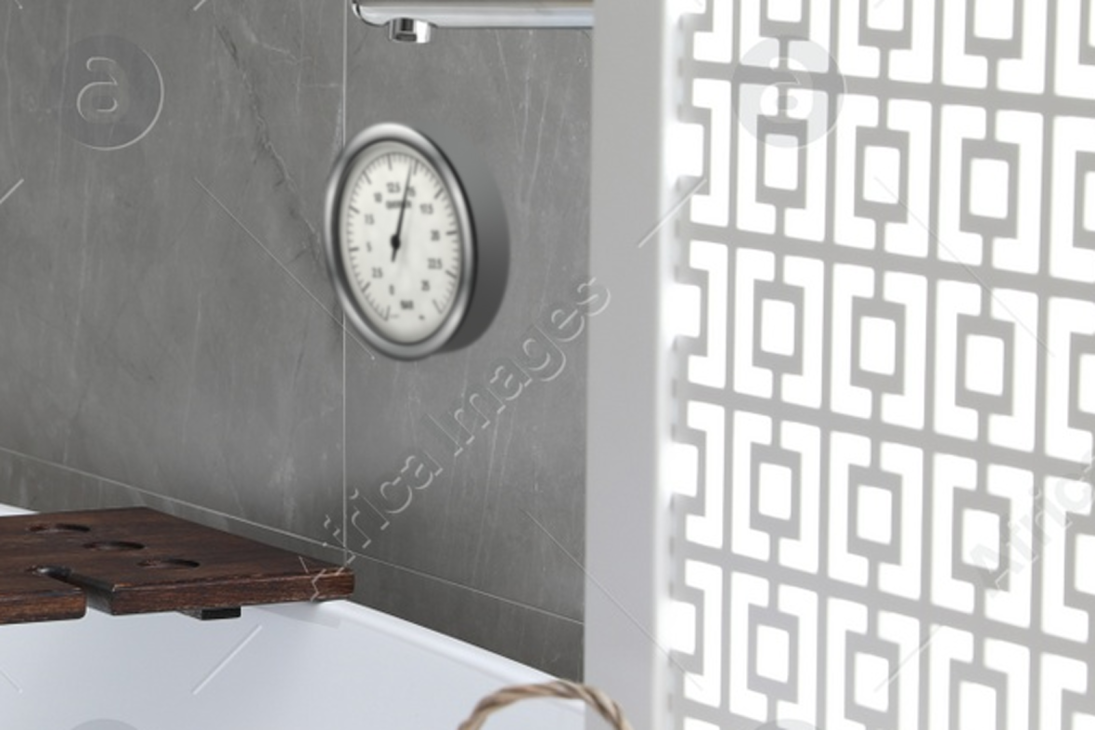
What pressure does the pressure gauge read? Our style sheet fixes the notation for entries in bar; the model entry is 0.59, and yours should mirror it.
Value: 15
